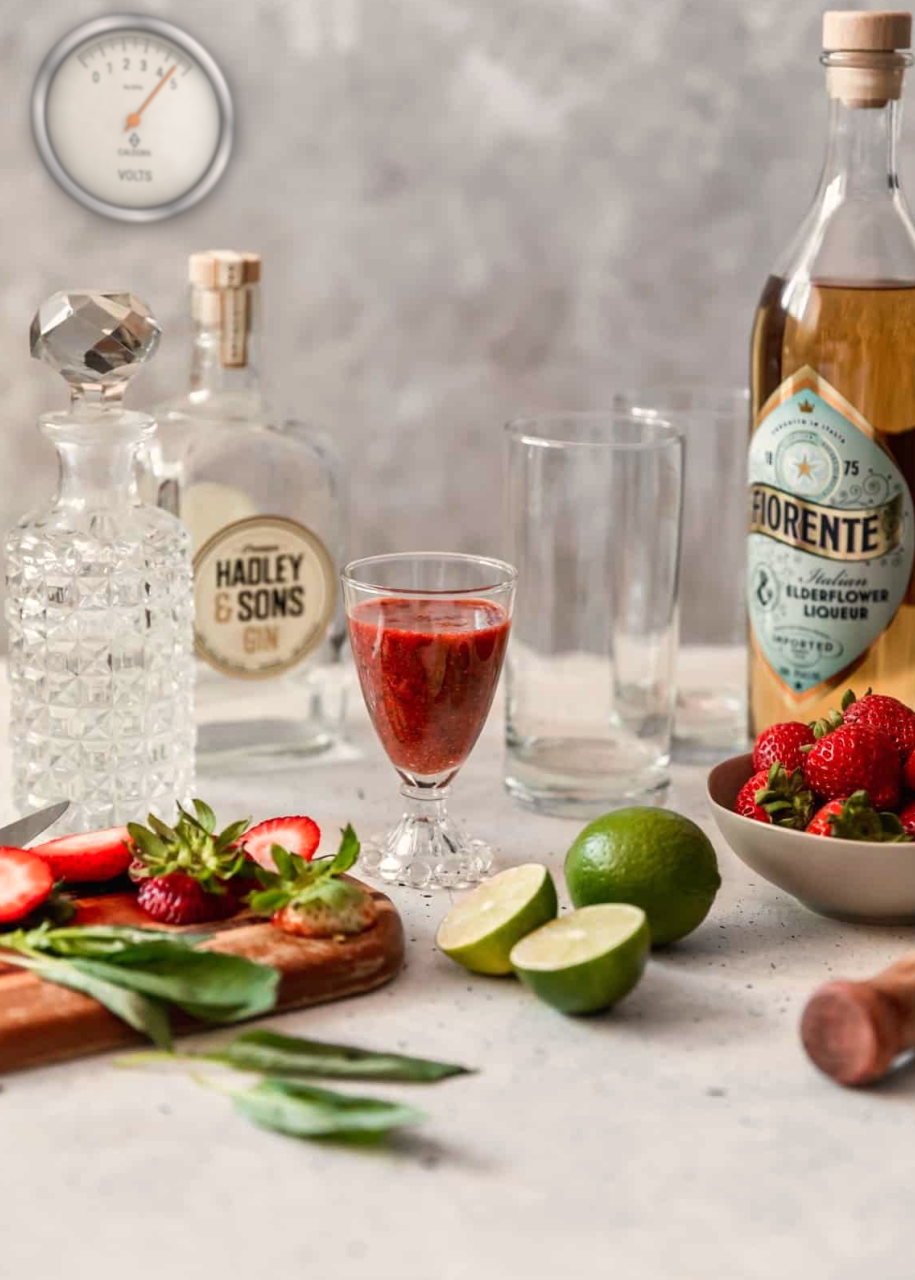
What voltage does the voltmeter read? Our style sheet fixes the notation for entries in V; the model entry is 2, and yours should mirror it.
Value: 4.5
